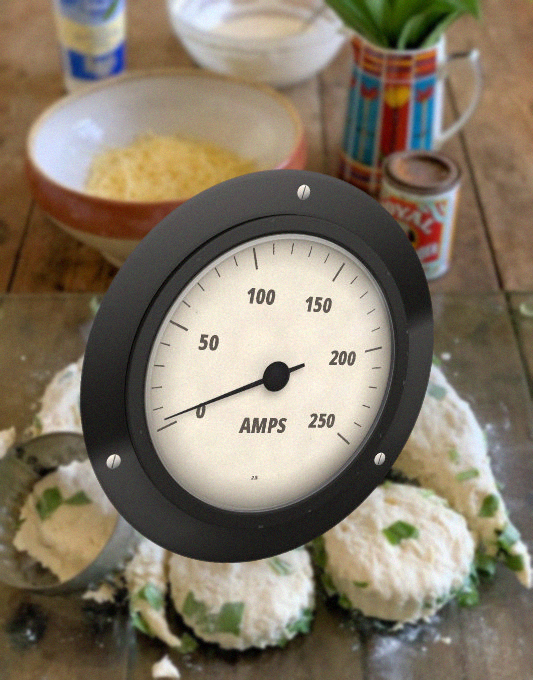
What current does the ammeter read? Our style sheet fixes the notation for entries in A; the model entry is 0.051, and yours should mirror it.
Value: 5
